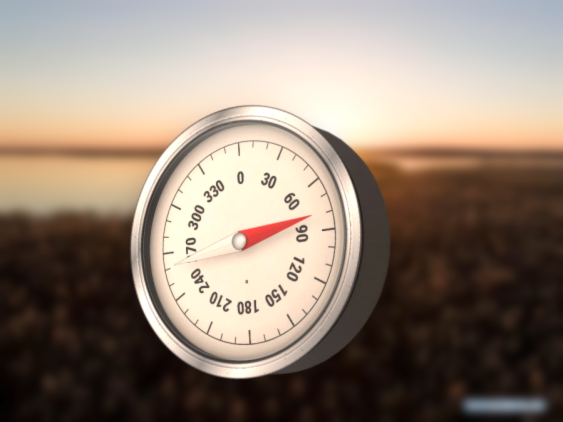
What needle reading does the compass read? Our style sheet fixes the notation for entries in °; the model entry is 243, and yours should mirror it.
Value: 80
